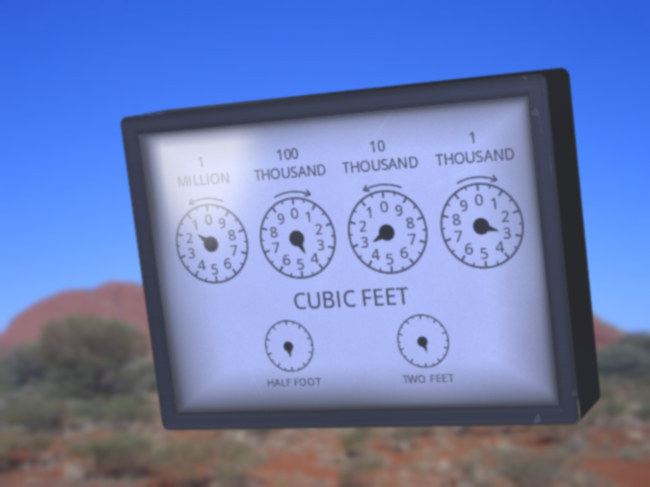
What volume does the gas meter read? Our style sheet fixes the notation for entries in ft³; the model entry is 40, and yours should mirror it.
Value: 143300
